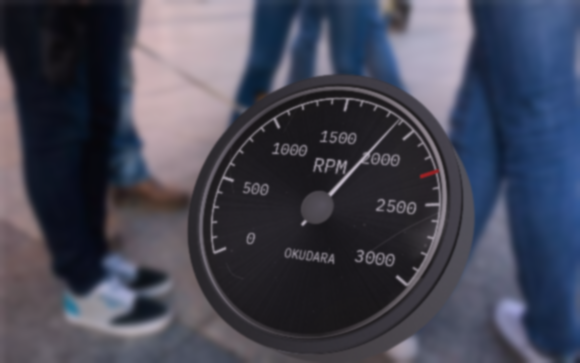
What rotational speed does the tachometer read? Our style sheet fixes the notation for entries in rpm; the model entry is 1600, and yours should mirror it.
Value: 1900
